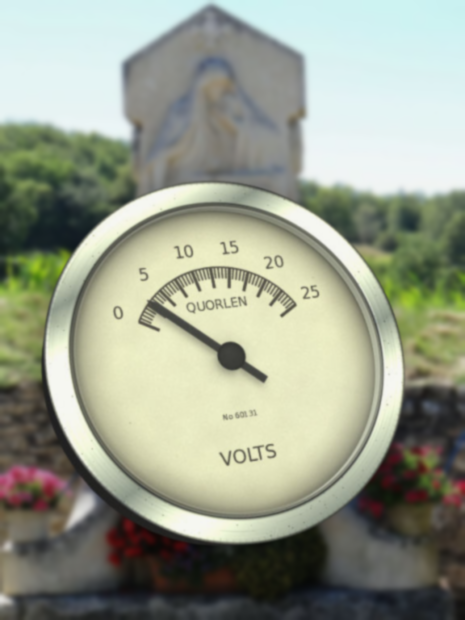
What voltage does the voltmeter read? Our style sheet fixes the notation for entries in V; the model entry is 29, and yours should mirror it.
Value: 2.5
